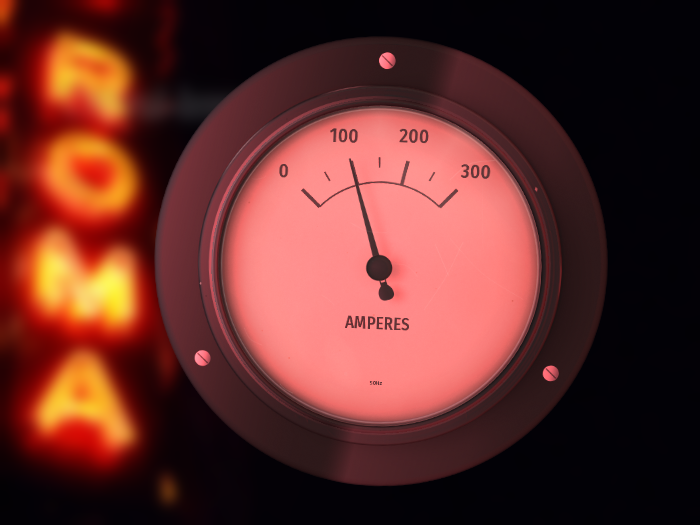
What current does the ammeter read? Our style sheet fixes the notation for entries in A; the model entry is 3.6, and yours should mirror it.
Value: 100
